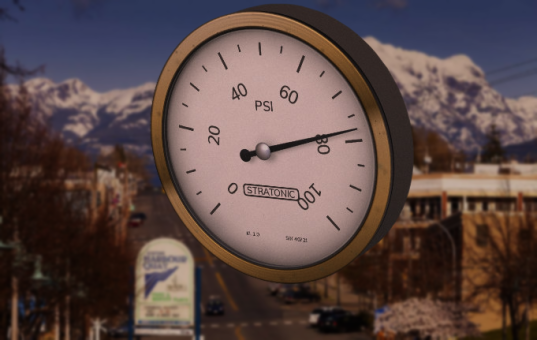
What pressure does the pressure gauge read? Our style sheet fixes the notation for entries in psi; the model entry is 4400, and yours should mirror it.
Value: 77.5
